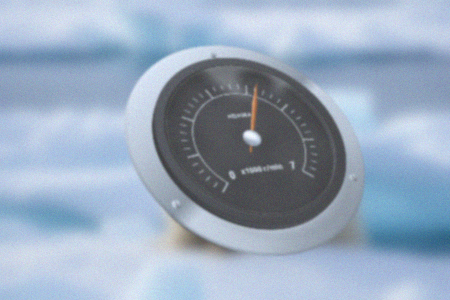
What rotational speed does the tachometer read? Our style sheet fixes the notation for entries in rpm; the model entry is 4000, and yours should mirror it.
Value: 4200
